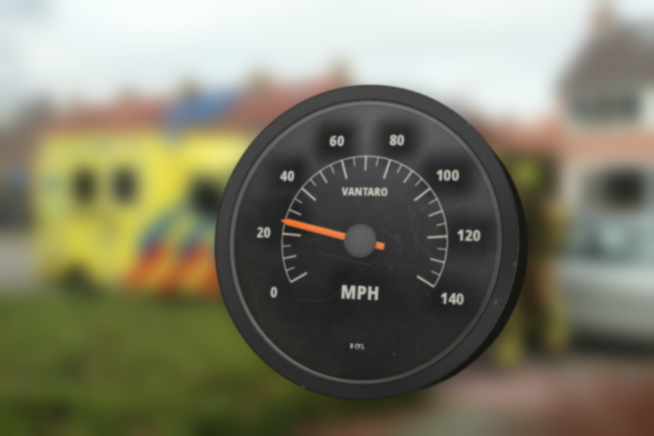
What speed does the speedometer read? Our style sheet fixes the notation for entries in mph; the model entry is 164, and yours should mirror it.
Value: 25
